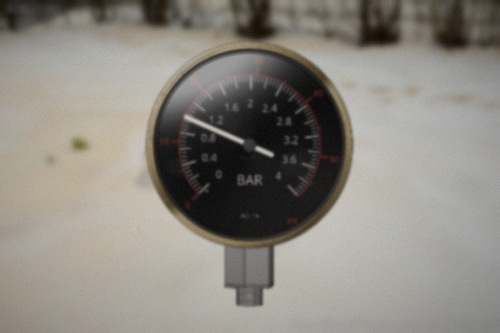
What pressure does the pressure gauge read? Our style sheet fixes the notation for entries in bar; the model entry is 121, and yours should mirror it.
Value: 1
